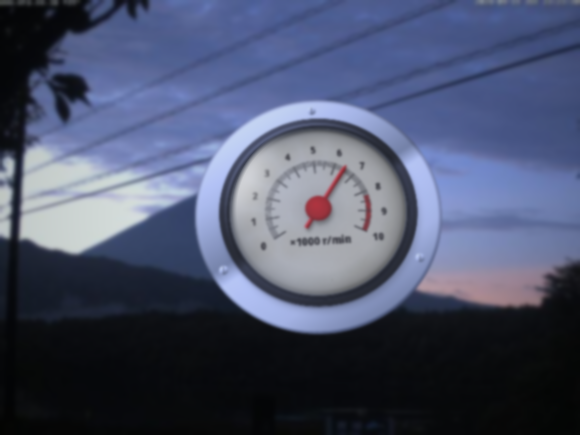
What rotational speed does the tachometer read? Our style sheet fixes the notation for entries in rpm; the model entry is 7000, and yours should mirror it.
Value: 6500
